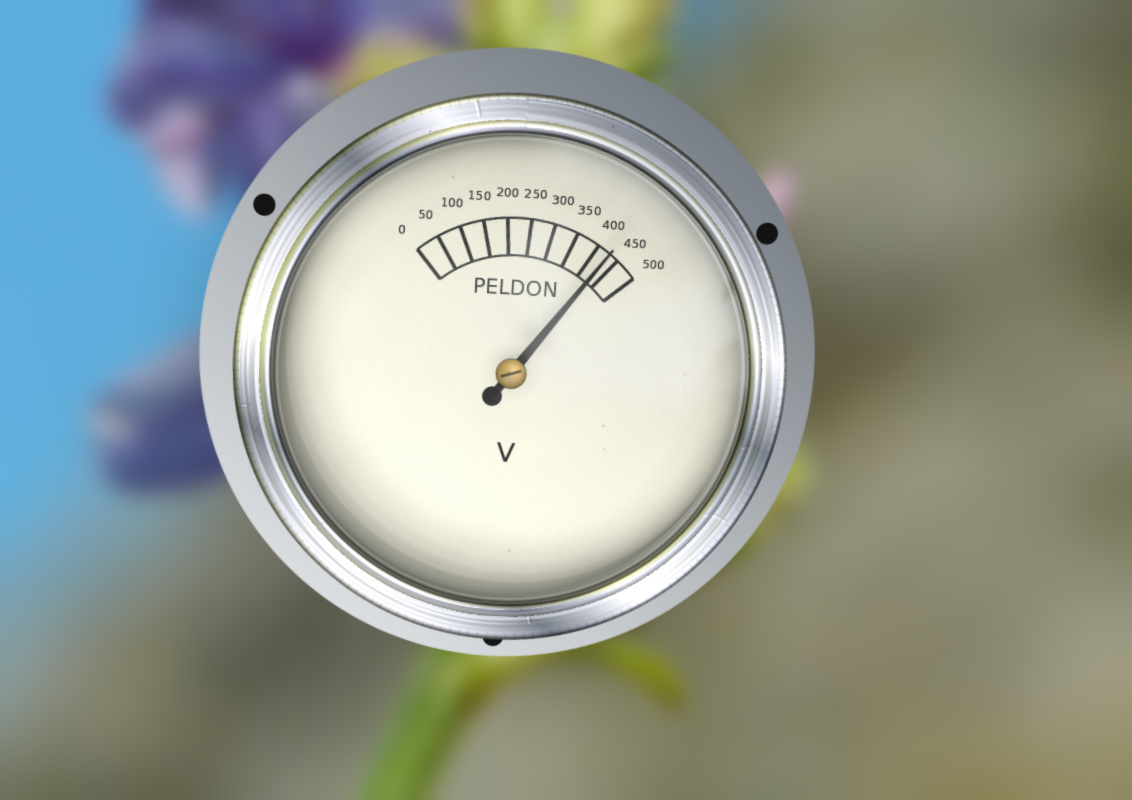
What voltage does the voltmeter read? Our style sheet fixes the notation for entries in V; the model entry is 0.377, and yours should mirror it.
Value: 425
